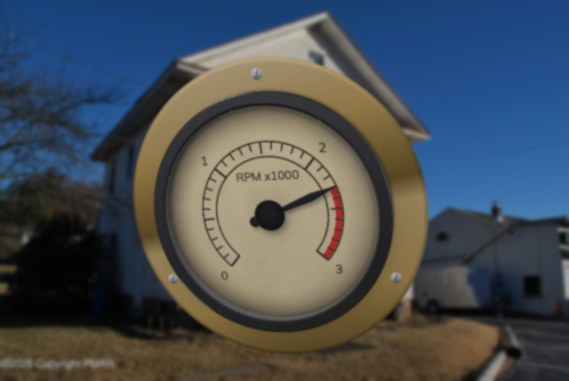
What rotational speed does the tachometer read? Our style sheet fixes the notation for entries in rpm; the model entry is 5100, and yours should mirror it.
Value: 2300
